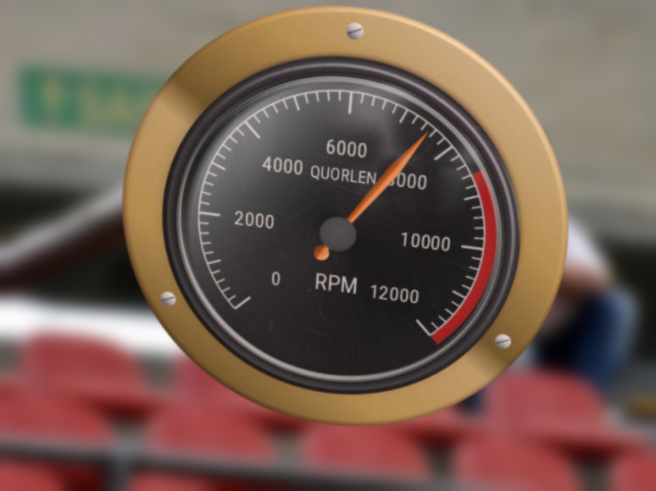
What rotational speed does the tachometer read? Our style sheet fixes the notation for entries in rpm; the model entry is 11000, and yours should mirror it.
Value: 7500
